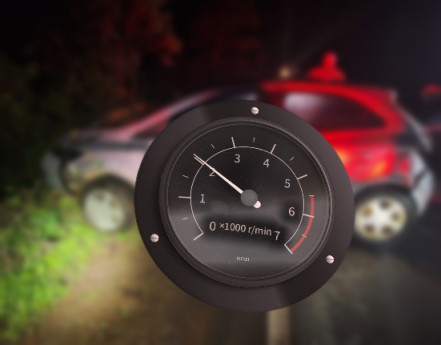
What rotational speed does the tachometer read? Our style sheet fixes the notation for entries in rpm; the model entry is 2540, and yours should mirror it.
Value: 2000
